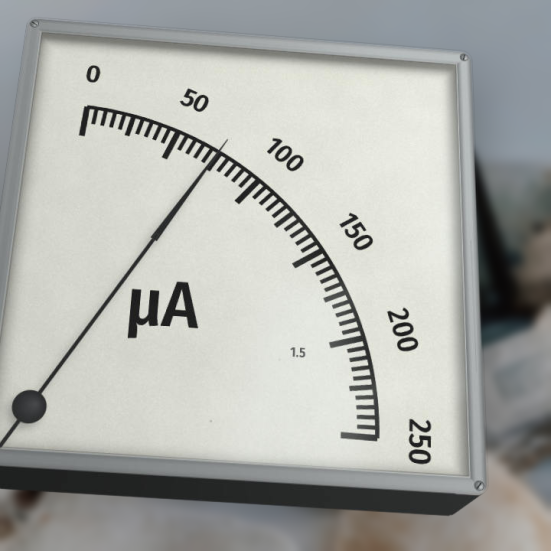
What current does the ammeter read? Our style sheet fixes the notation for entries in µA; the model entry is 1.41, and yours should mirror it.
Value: 75
